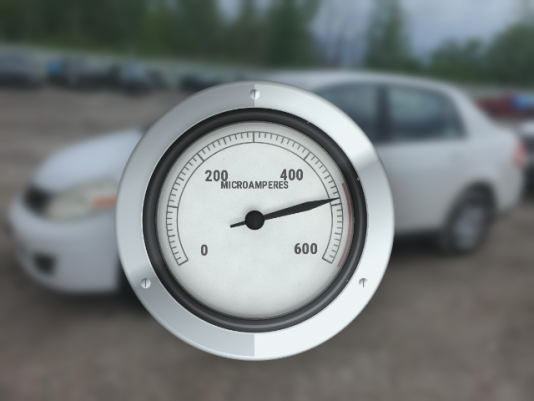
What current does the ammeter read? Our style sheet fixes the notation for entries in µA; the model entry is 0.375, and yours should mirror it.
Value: 490
